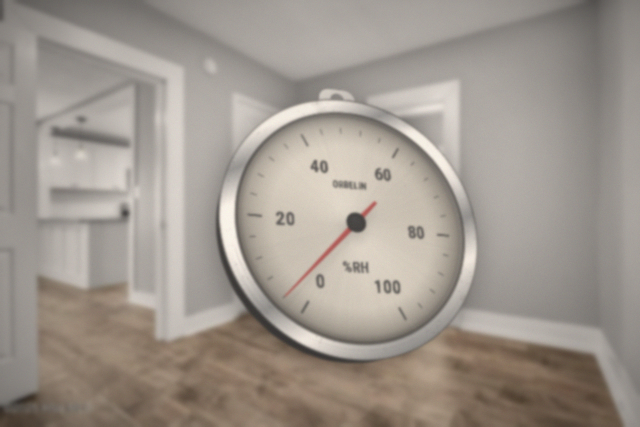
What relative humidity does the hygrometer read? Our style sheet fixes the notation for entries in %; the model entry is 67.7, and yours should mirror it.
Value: 4
